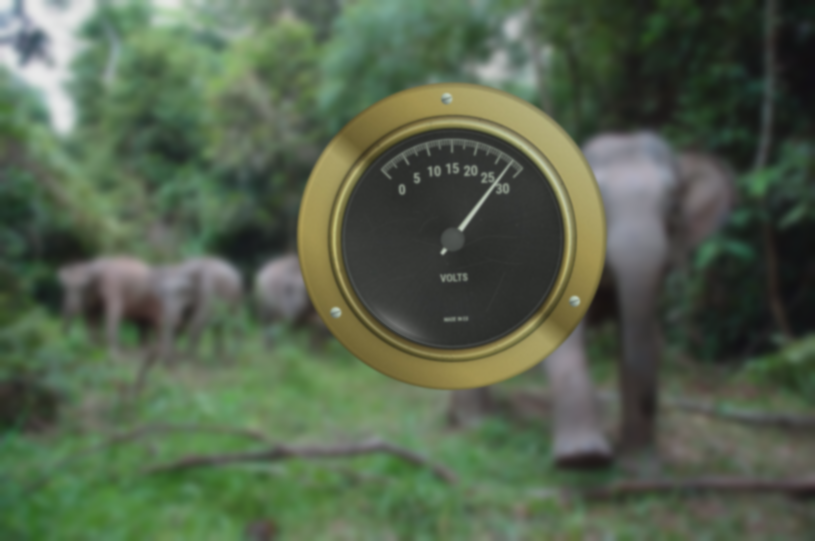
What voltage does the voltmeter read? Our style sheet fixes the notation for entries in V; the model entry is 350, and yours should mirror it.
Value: 27.5
